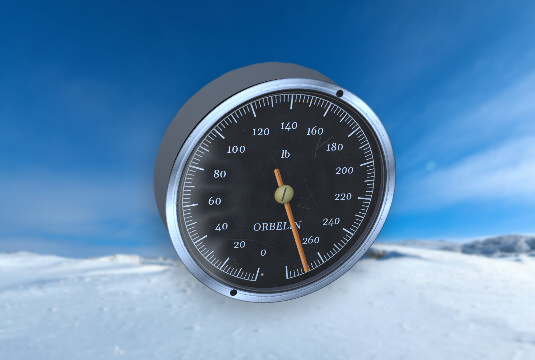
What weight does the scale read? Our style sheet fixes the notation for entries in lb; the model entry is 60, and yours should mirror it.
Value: 270
